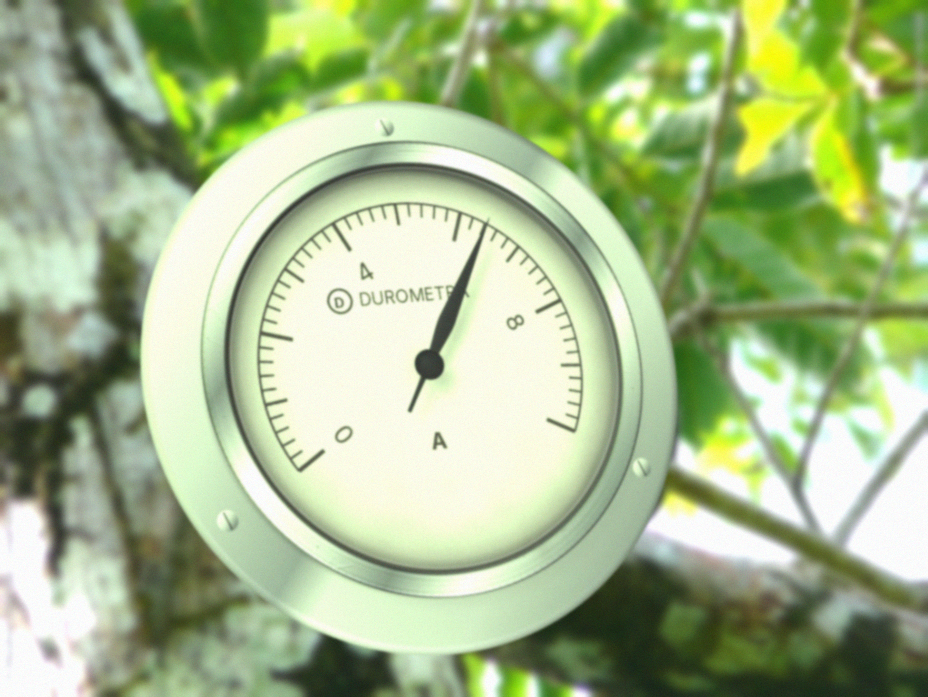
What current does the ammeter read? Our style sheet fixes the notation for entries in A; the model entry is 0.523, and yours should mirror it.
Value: 6.4
